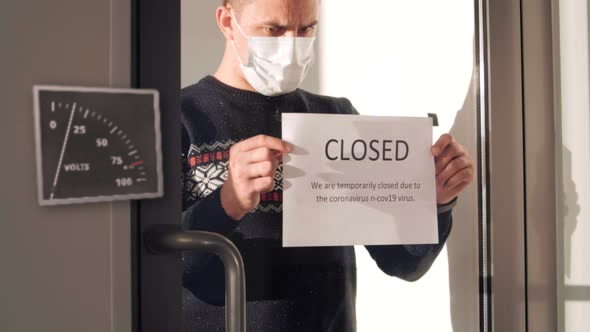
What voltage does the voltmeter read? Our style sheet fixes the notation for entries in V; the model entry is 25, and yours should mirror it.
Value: 15
